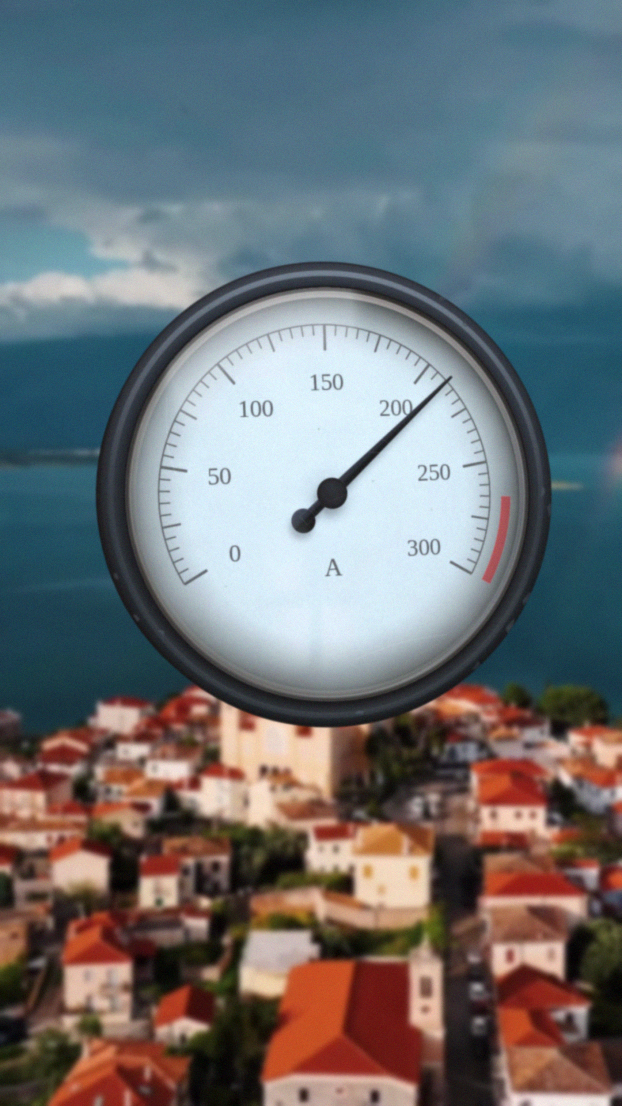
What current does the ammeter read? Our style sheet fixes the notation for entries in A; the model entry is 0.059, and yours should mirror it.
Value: 210
